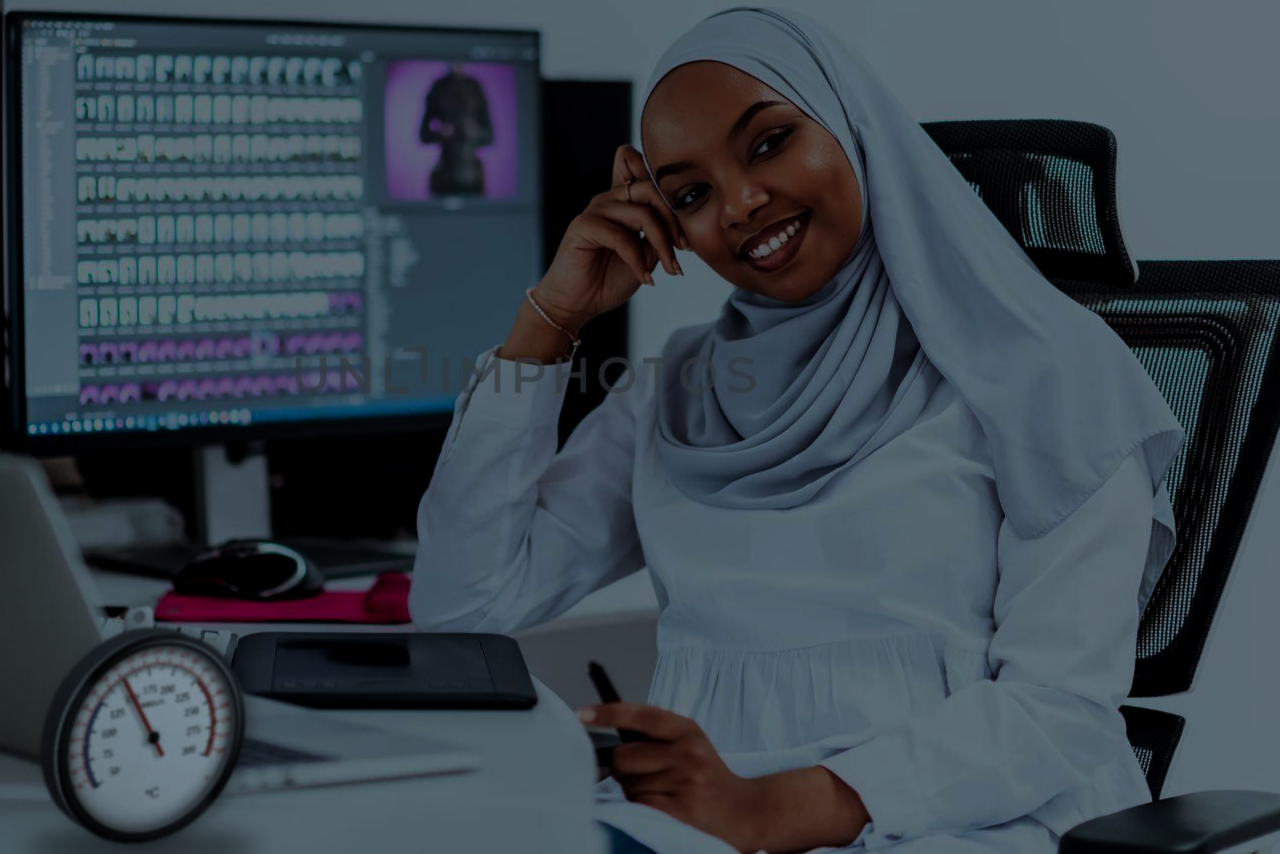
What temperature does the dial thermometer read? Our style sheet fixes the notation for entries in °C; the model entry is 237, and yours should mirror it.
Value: 150
